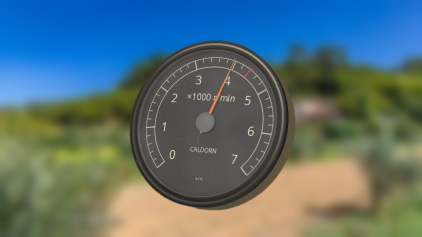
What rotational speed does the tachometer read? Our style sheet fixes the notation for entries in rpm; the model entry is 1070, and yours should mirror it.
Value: 4000
